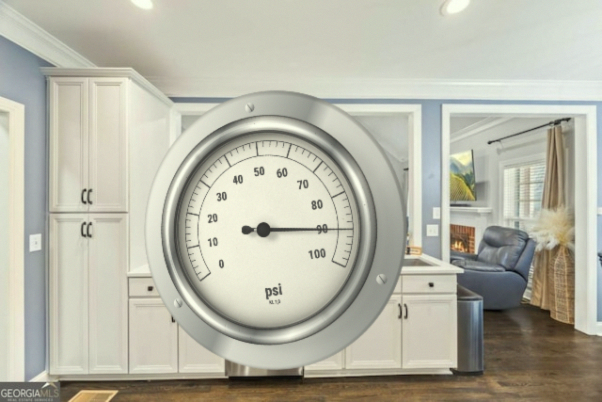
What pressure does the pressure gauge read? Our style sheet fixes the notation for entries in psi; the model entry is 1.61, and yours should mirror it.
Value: 90
